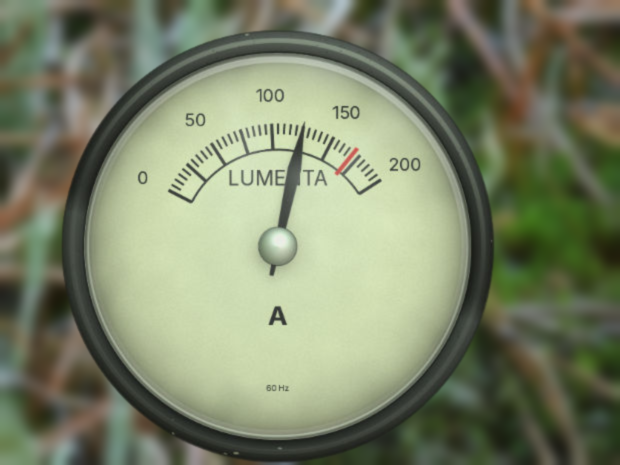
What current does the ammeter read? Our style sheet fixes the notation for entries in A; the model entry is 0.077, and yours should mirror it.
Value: 125
